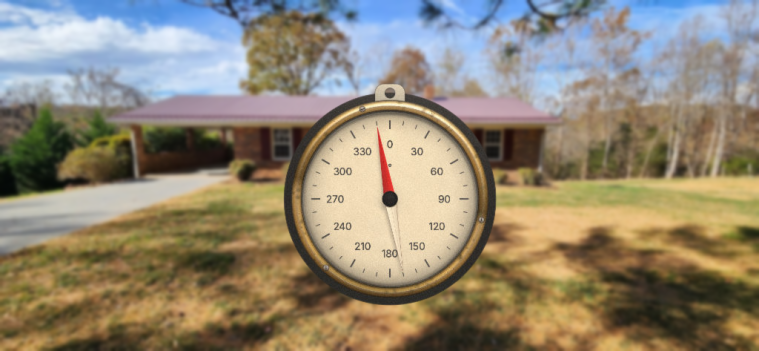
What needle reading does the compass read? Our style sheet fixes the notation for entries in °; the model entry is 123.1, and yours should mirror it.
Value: 350
